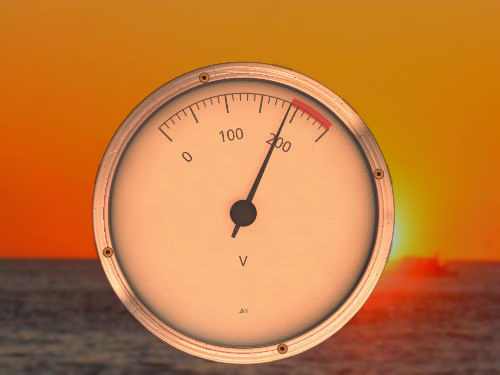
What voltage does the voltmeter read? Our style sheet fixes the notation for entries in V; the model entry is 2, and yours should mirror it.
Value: 190
